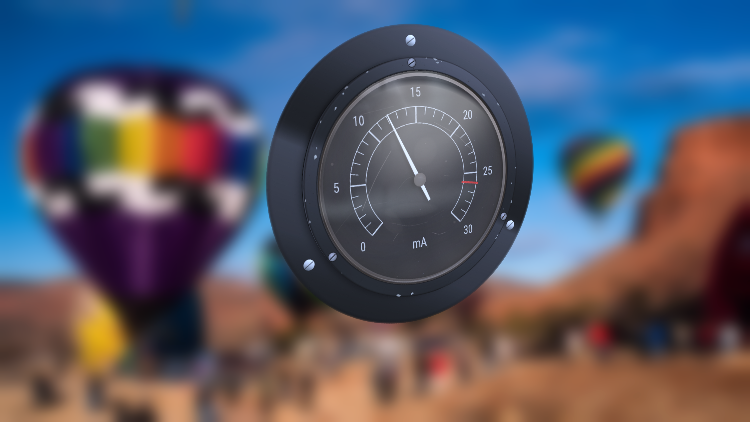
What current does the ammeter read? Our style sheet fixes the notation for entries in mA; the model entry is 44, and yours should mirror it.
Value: 12
